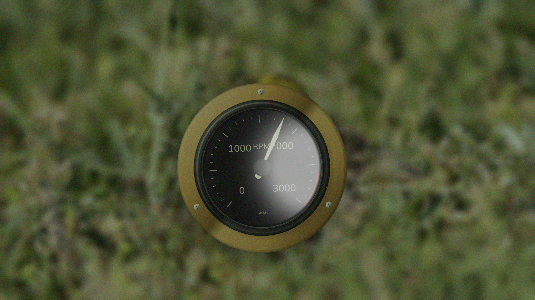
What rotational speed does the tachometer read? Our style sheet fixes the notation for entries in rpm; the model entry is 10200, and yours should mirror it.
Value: 1800
